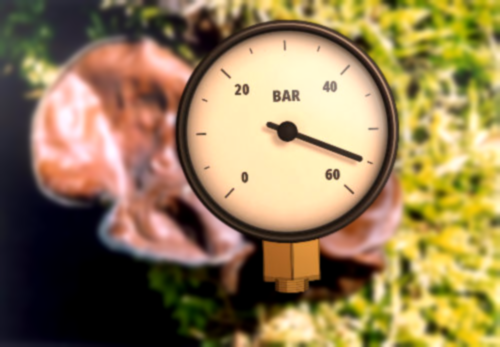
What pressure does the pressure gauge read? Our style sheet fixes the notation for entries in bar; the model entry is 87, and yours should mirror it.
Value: 55
